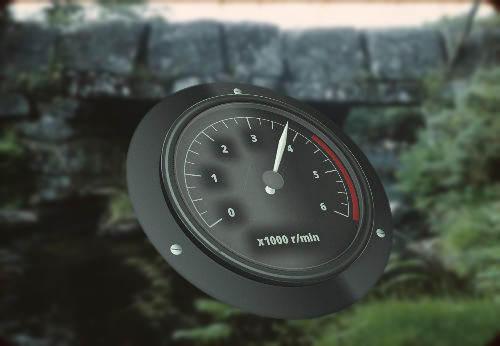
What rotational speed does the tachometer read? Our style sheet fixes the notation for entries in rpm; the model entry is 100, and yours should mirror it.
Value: 3750
